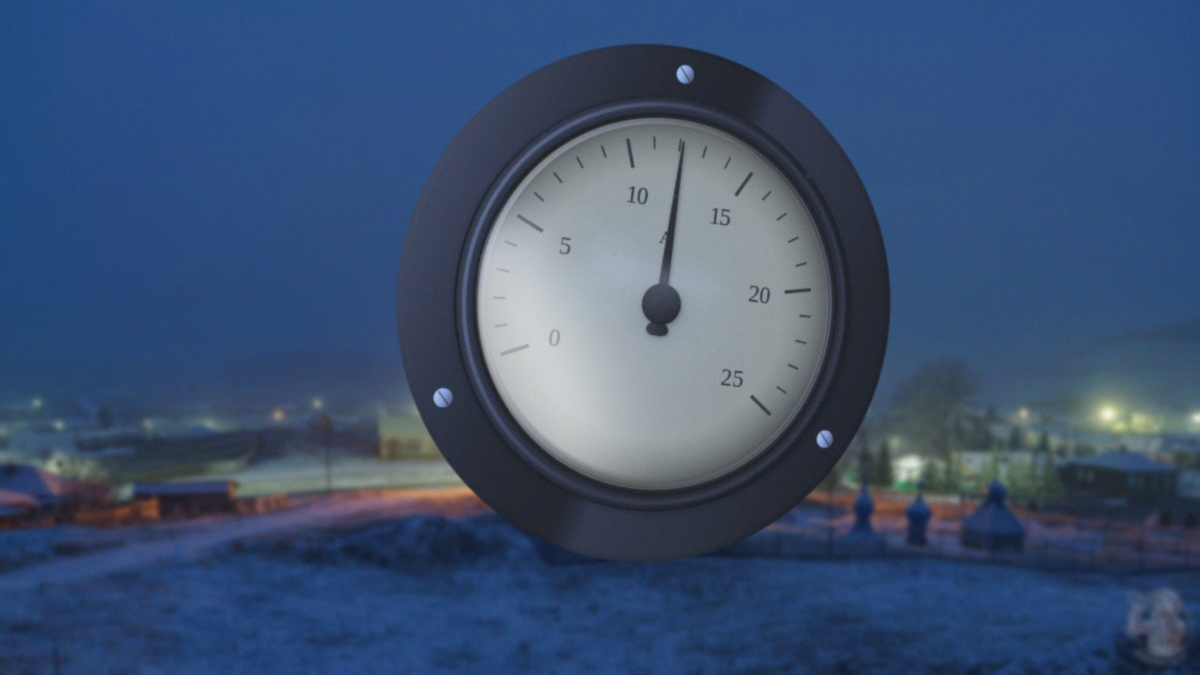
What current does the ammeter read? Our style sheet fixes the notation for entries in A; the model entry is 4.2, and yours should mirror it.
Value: 12
